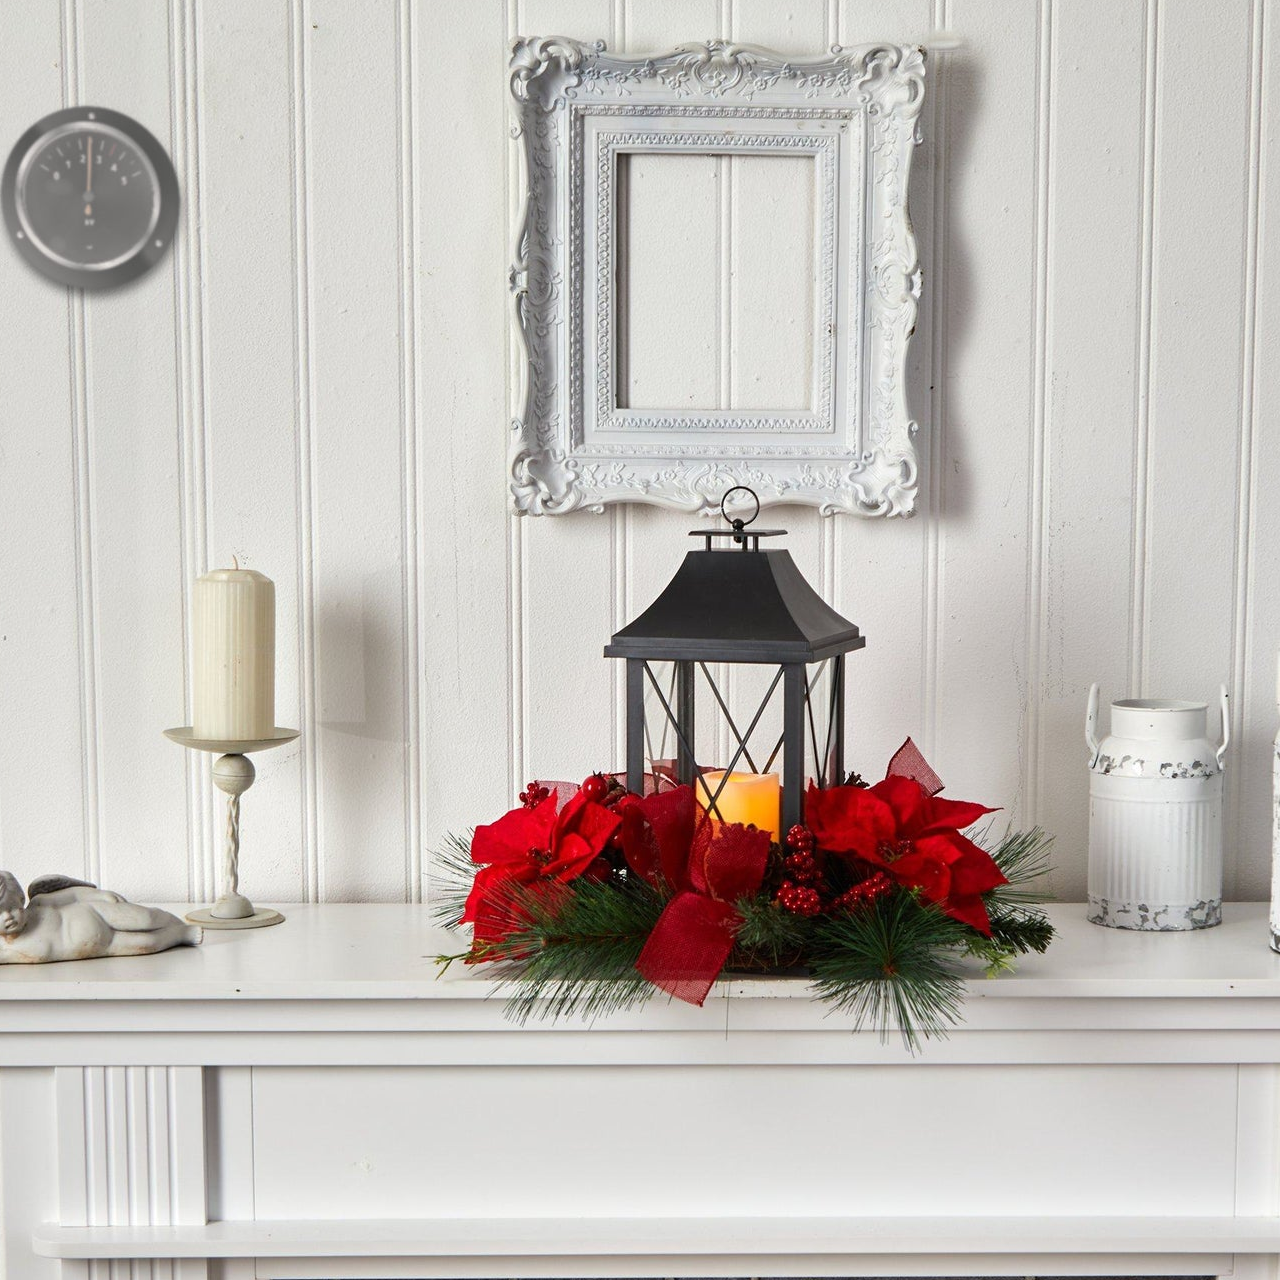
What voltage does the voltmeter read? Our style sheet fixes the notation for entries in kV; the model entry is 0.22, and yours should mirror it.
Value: 2.5
